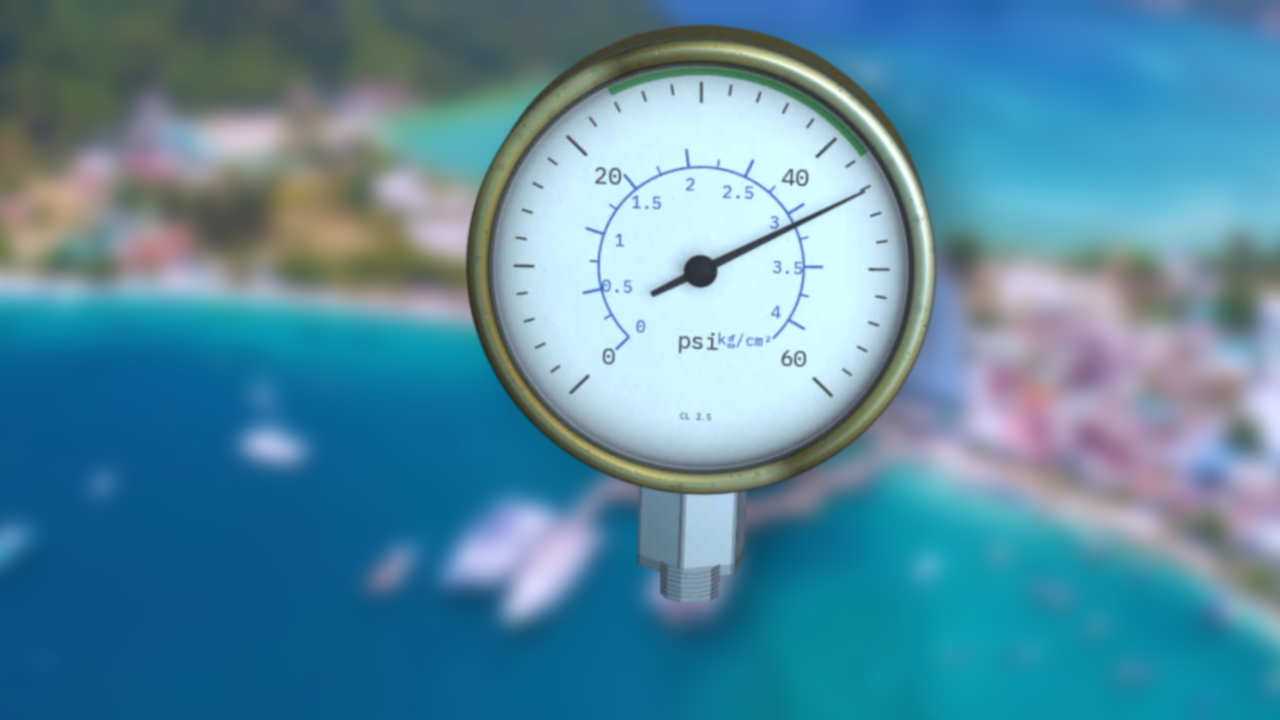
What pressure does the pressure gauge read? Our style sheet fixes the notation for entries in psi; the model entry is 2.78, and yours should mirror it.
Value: 44
